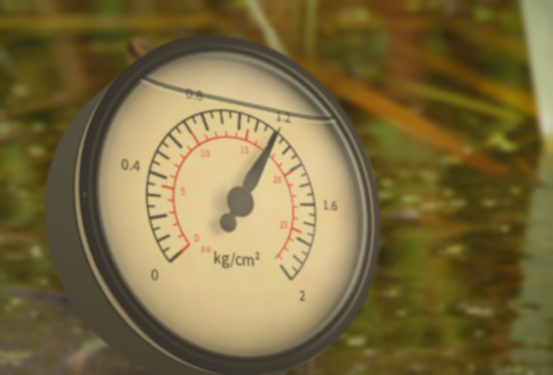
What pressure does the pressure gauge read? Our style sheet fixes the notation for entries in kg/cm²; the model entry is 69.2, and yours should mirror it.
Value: 1.2
